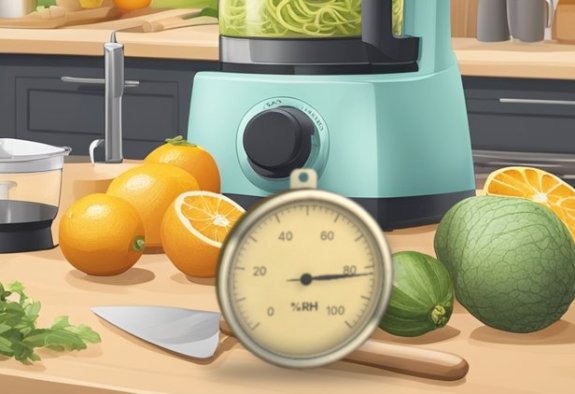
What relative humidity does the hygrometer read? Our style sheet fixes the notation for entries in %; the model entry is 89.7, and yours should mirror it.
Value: 82
